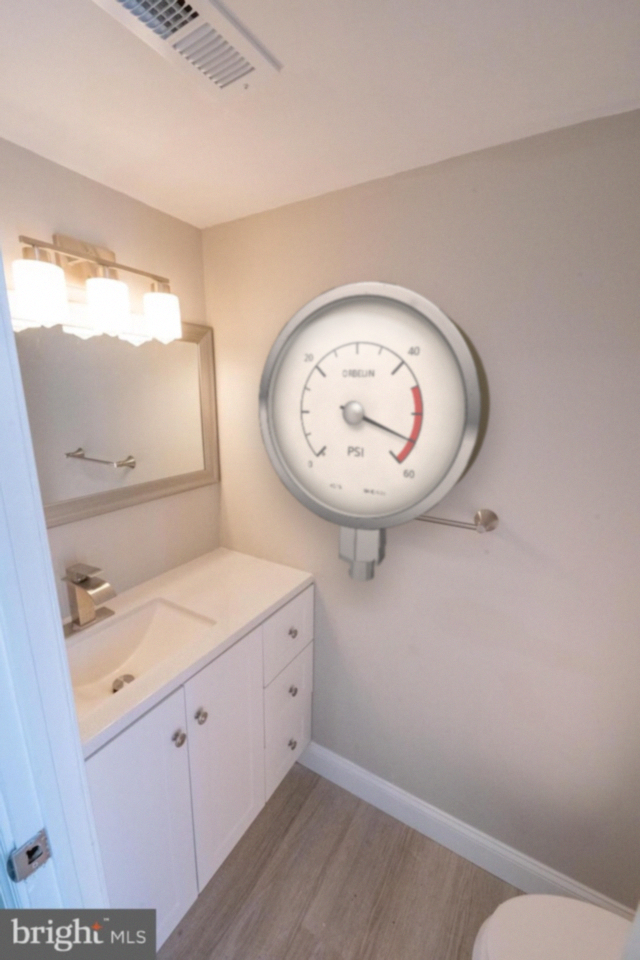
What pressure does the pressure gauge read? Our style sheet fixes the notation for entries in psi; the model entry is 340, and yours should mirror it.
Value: 55
